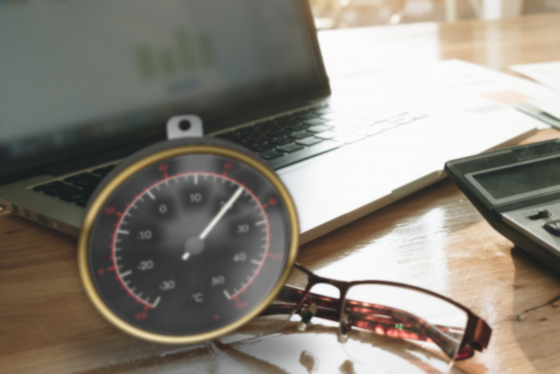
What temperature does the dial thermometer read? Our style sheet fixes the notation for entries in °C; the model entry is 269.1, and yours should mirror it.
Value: 20
